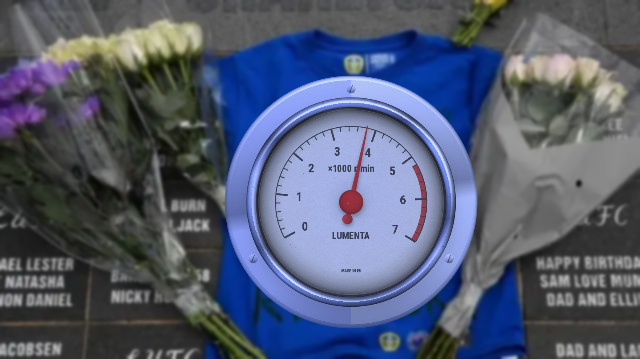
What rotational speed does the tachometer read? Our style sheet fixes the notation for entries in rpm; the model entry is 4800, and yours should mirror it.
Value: 3800
